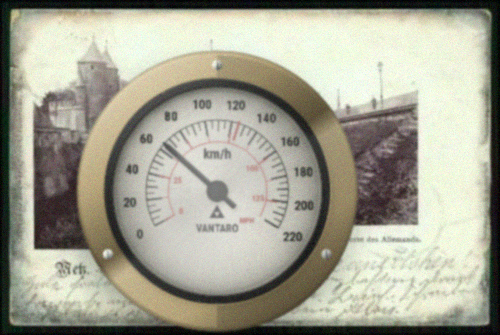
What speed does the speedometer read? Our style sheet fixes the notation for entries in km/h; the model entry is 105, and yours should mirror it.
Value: 65
